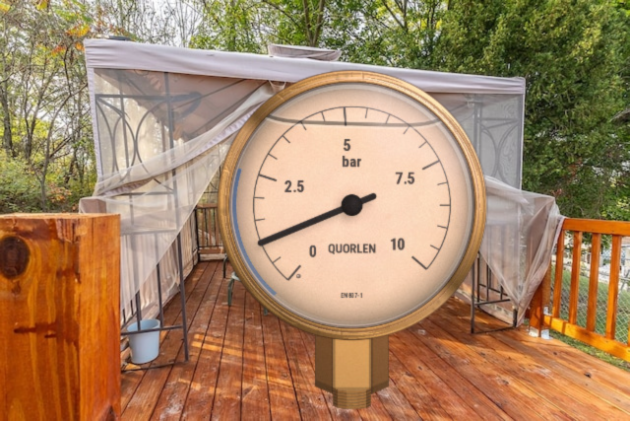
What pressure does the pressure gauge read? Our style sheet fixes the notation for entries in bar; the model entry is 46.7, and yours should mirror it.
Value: 1
